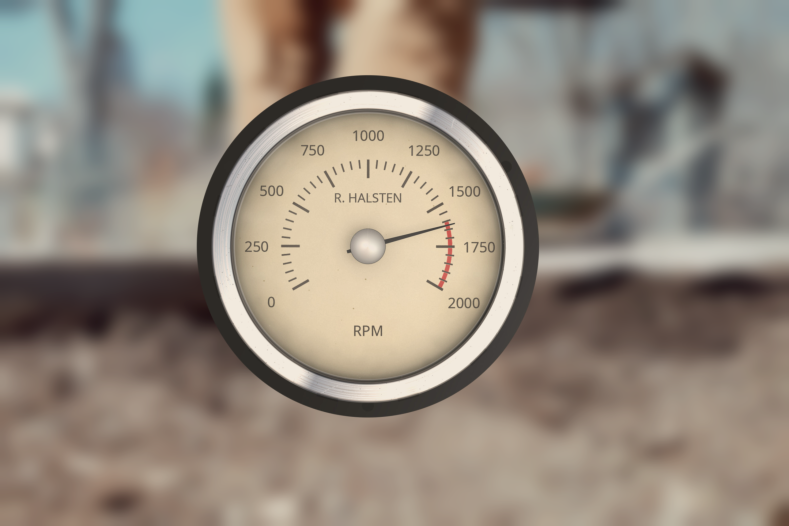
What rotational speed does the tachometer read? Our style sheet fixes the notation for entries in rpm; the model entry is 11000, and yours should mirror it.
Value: 1625
